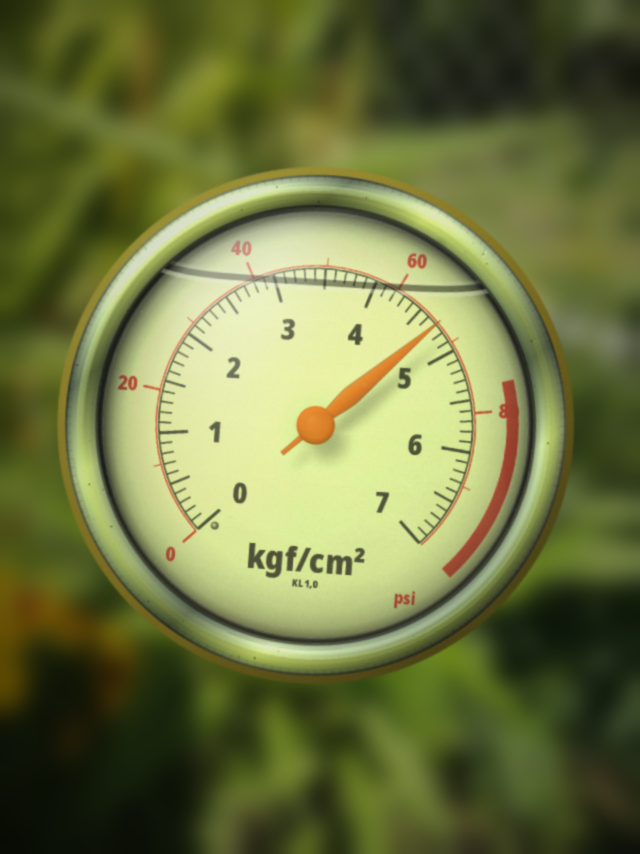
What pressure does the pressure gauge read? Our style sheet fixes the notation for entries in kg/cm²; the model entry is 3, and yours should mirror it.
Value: 4.7
